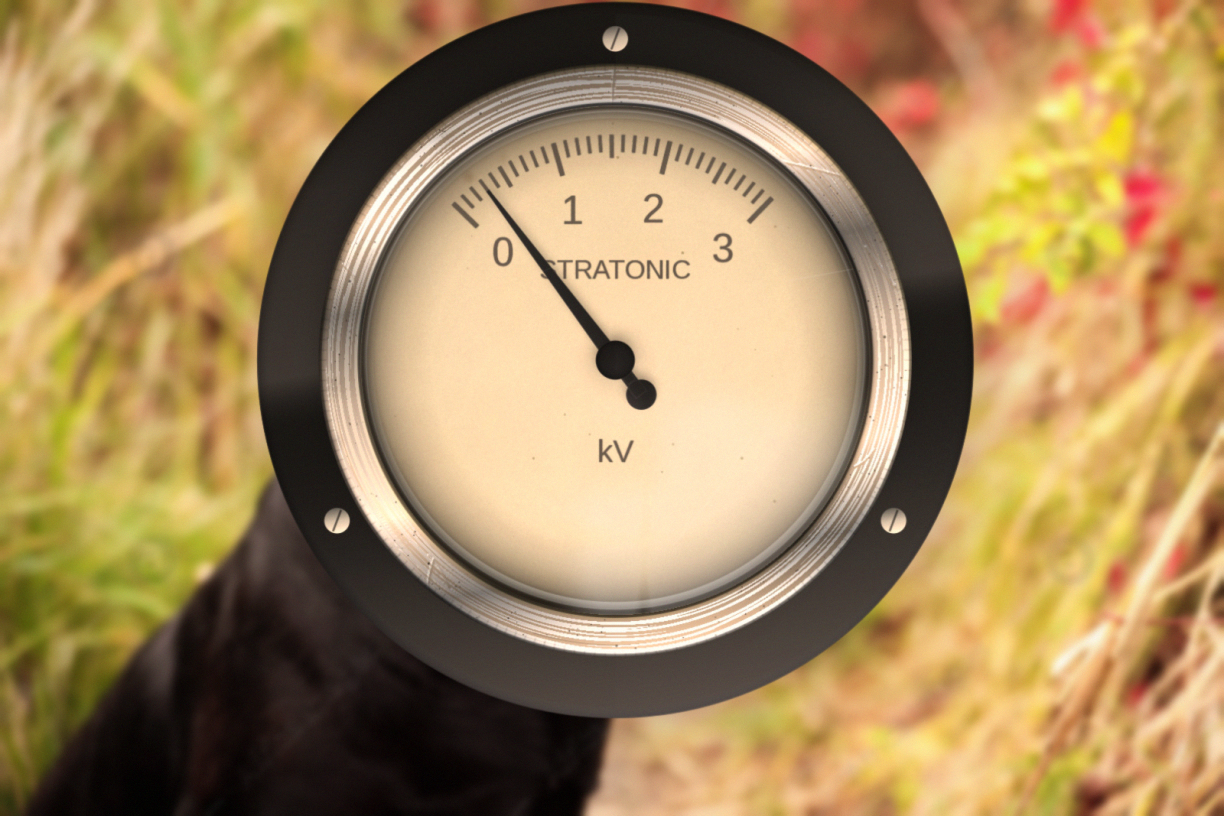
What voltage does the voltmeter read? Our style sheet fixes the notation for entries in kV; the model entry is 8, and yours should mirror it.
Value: 0.3
